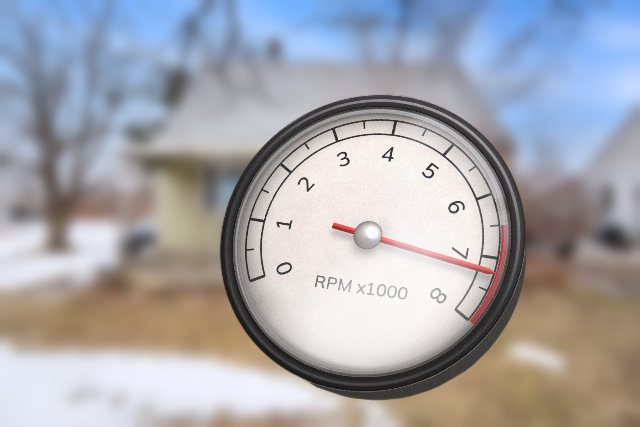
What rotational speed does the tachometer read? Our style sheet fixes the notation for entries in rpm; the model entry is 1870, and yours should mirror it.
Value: 7250
